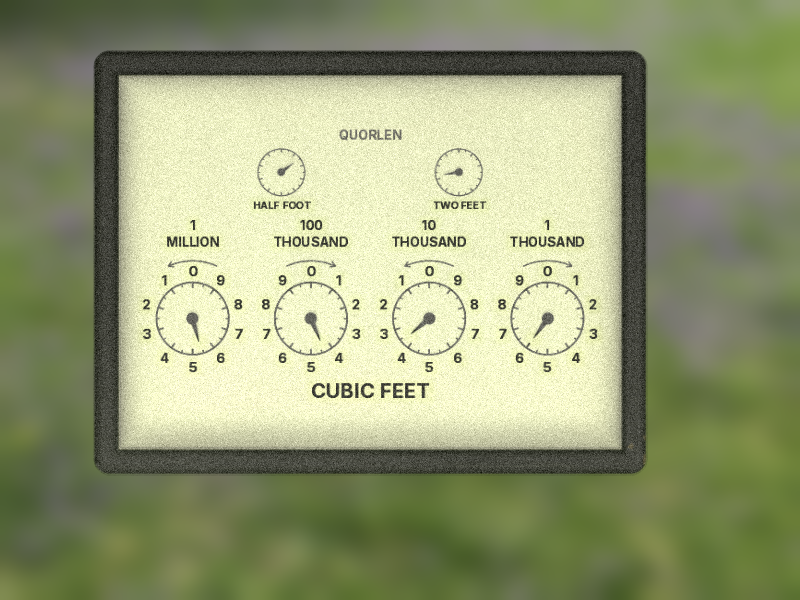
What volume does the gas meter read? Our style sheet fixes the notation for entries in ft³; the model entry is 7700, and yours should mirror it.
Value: 543600
